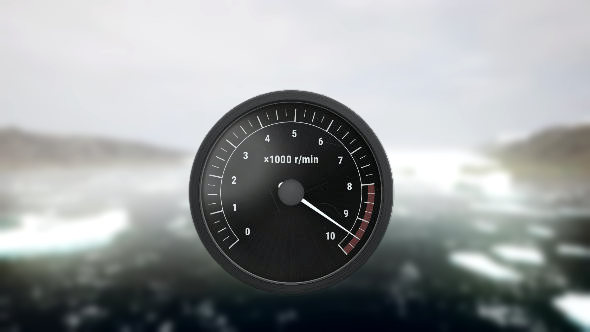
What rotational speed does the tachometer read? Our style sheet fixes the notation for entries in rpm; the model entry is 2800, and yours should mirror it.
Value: 9500
